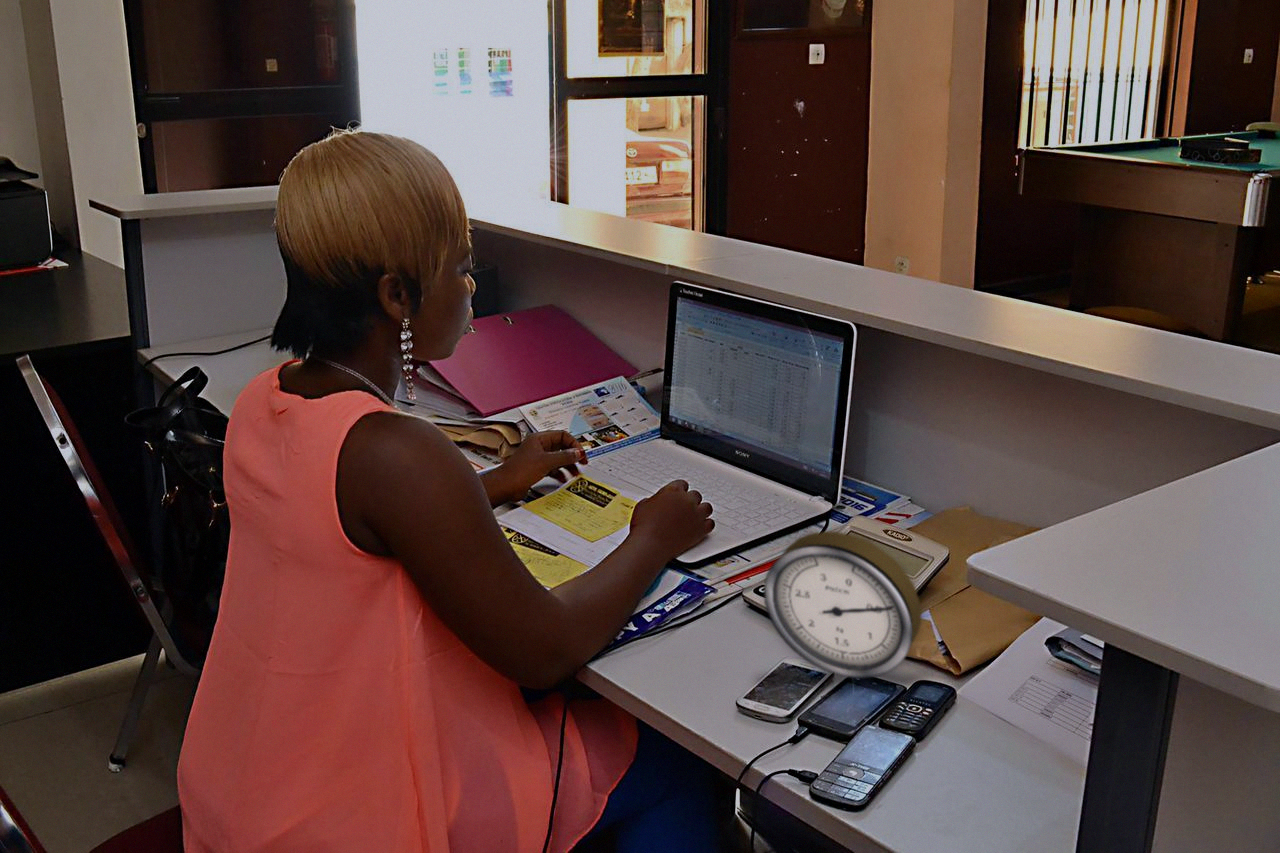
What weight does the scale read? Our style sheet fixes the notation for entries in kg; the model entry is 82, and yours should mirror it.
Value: 0.5
